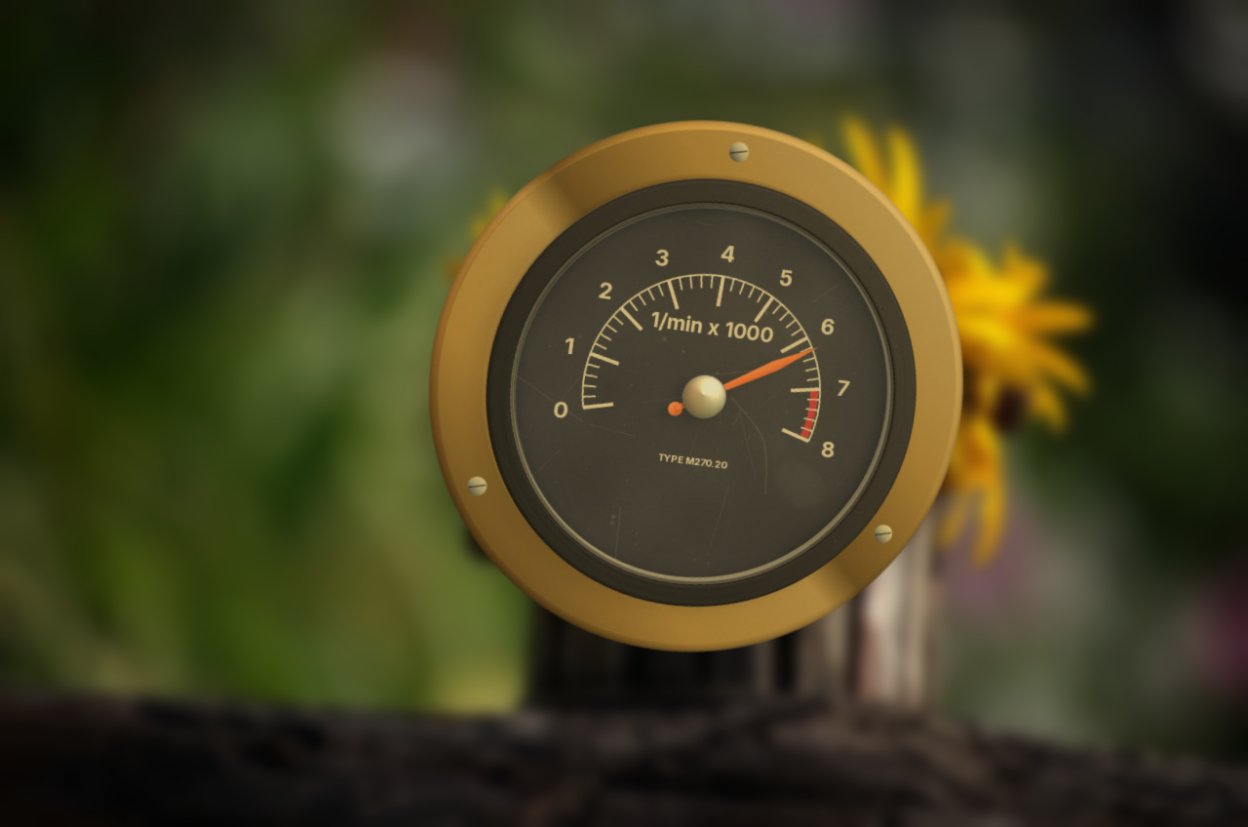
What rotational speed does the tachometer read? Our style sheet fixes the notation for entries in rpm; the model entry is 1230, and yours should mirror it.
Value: 6200
